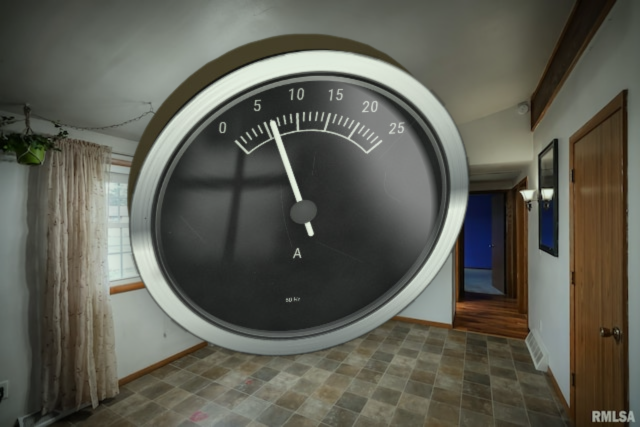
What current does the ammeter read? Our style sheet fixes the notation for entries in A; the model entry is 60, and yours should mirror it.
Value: 6
